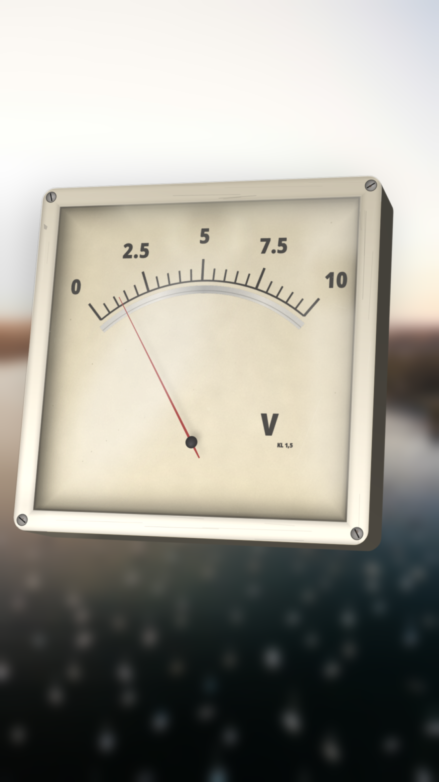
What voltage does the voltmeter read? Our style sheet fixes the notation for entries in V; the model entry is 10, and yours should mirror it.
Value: 1.25
